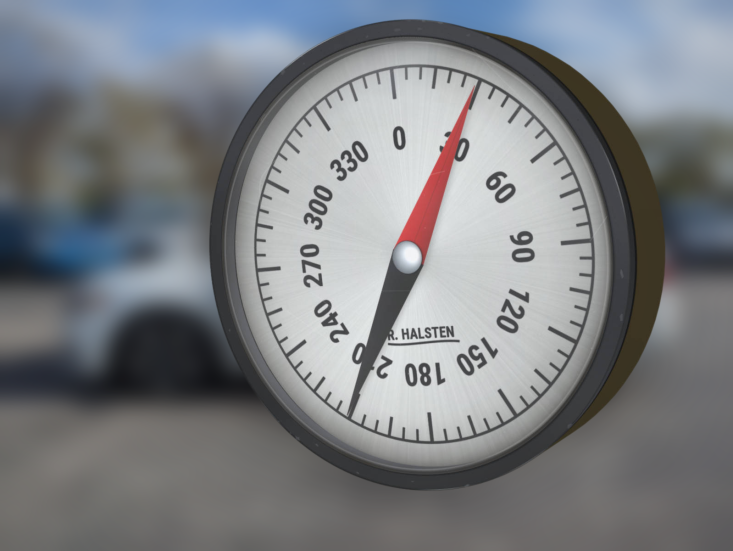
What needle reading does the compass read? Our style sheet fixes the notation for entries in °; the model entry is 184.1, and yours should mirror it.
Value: 30
